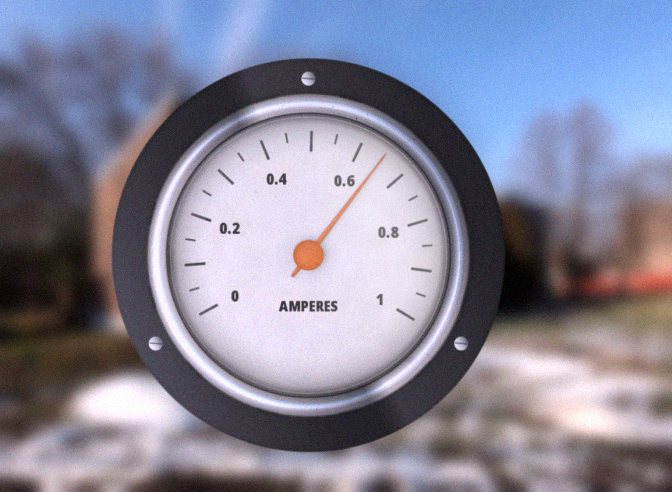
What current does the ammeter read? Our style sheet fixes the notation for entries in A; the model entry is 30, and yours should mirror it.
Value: 0.65
